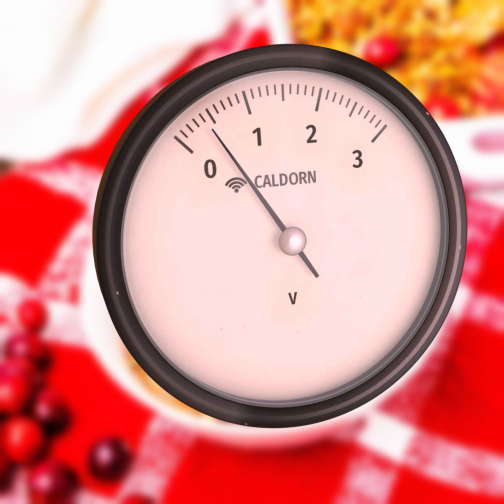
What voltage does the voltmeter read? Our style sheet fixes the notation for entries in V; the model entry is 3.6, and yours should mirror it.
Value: 0.4
